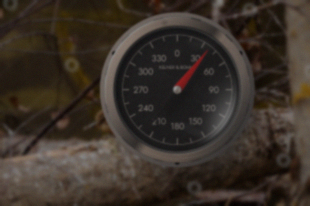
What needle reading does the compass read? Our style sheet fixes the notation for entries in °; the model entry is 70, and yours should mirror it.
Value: 37.5
